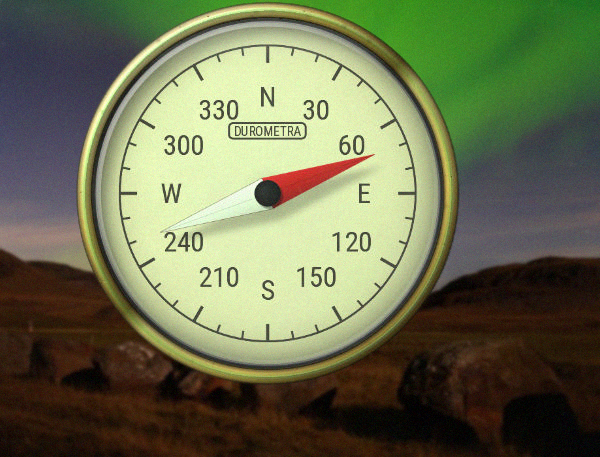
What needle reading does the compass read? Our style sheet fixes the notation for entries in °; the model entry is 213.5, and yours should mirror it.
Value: 70
